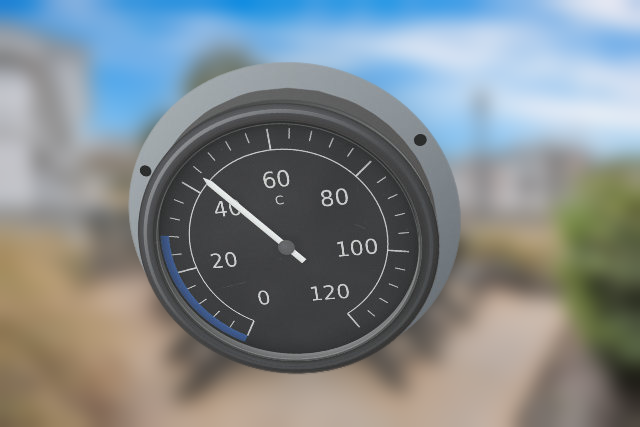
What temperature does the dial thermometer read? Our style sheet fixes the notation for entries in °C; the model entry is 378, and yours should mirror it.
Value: 44
